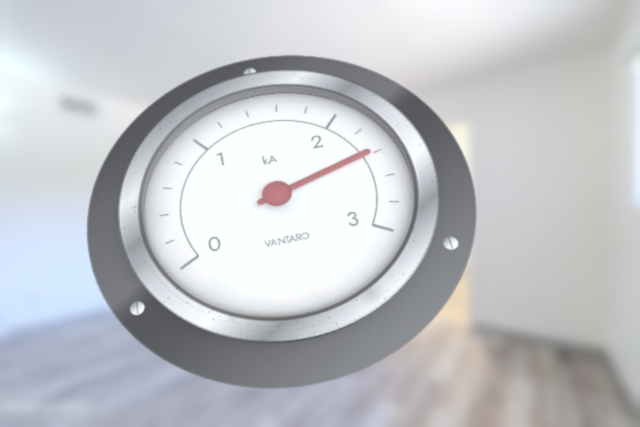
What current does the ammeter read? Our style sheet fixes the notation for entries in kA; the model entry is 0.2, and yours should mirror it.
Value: 2.4
